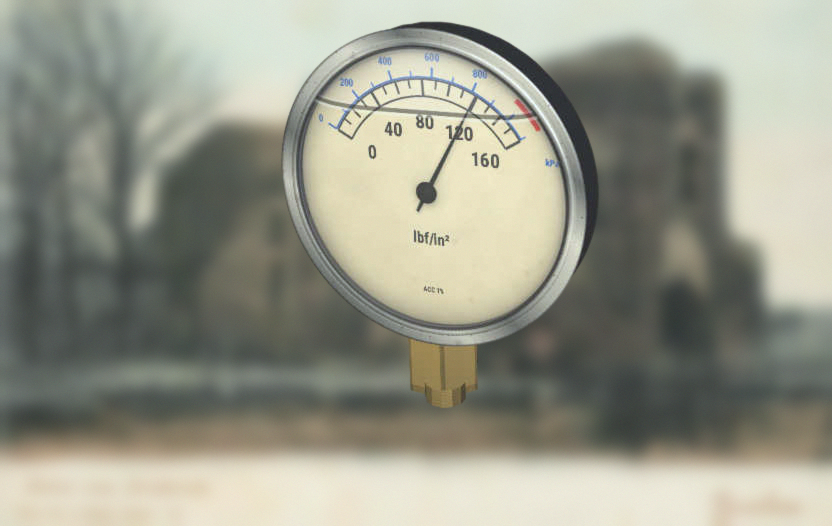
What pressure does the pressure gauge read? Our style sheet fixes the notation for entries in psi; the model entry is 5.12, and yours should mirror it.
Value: 120
